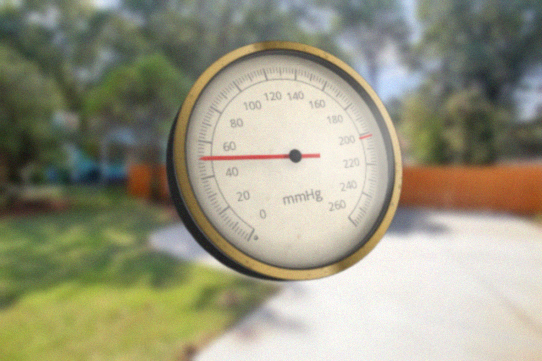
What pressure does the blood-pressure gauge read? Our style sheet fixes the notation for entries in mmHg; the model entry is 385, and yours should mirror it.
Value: 50
